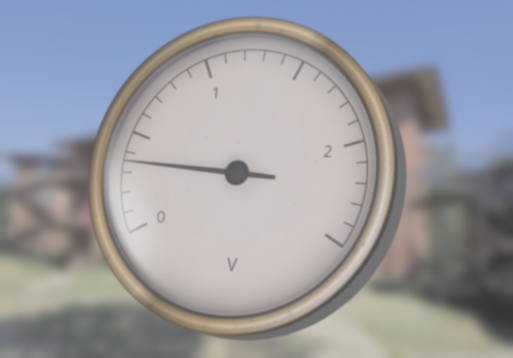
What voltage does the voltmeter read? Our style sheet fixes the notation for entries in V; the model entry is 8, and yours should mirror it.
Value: 0.35
